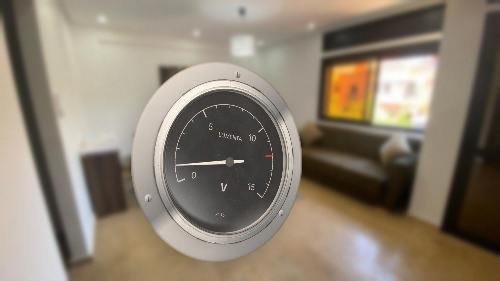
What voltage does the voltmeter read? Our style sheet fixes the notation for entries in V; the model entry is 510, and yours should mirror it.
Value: 1
